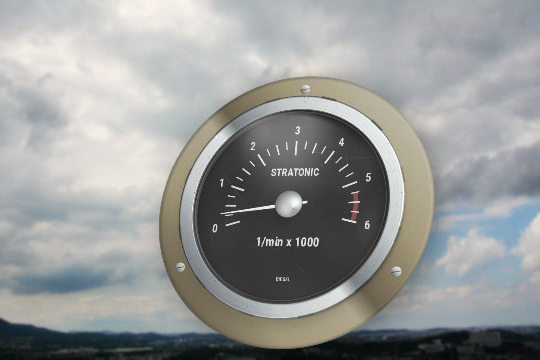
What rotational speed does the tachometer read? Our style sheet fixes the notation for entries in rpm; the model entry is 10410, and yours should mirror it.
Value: 250
